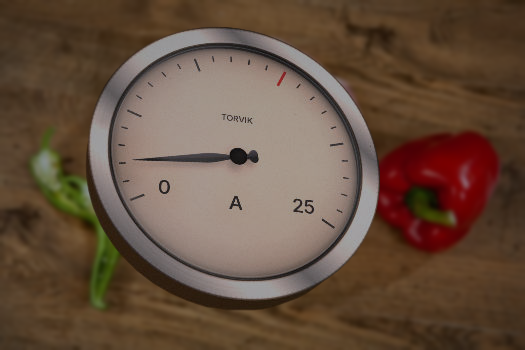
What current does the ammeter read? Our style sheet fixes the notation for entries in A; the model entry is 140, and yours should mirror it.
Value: 2
